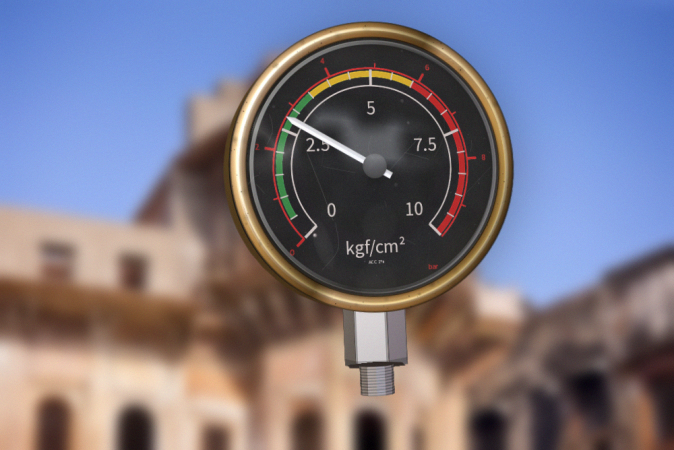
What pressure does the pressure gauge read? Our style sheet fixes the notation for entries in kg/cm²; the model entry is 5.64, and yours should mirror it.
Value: 2.75
